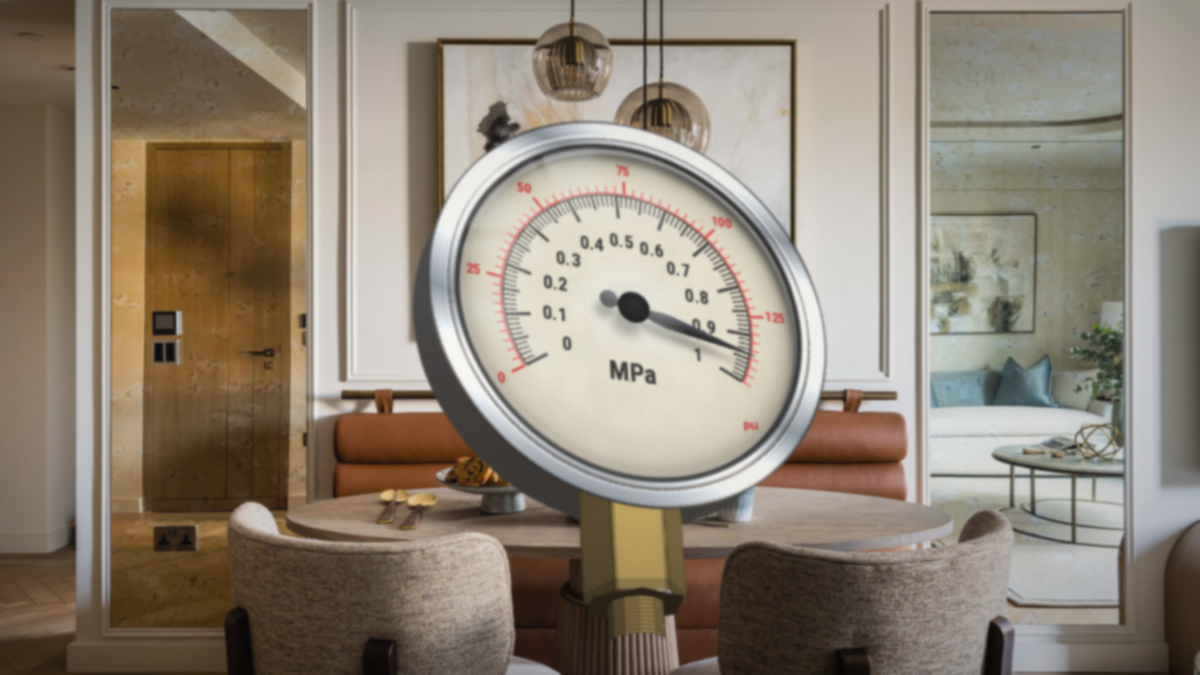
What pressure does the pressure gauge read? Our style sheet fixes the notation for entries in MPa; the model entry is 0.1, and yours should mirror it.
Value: 0.95
